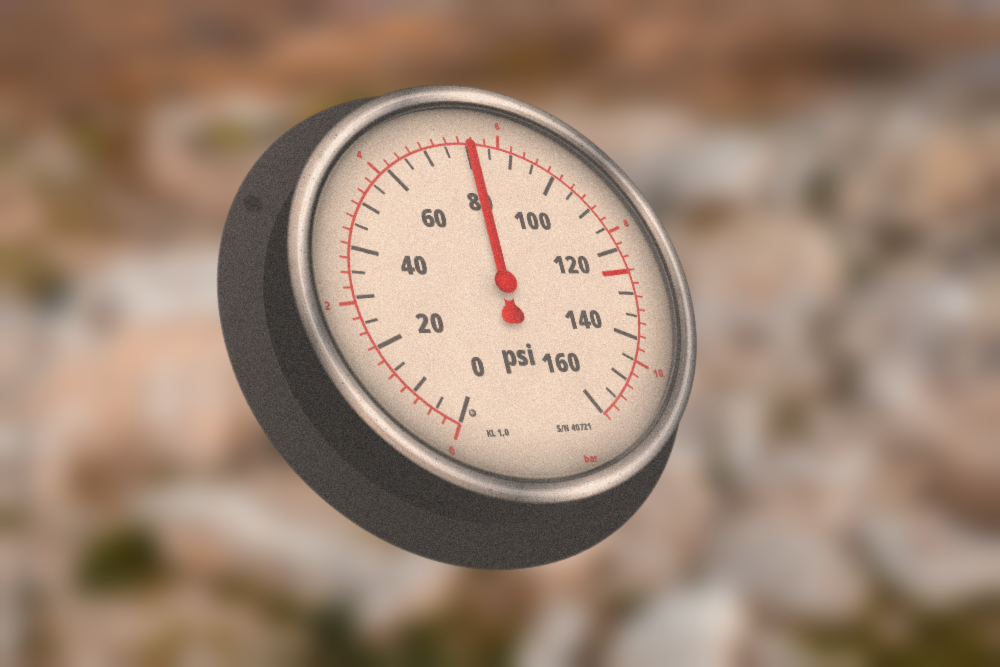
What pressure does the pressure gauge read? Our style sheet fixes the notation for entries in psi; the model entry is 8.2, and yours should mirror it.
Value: 80
